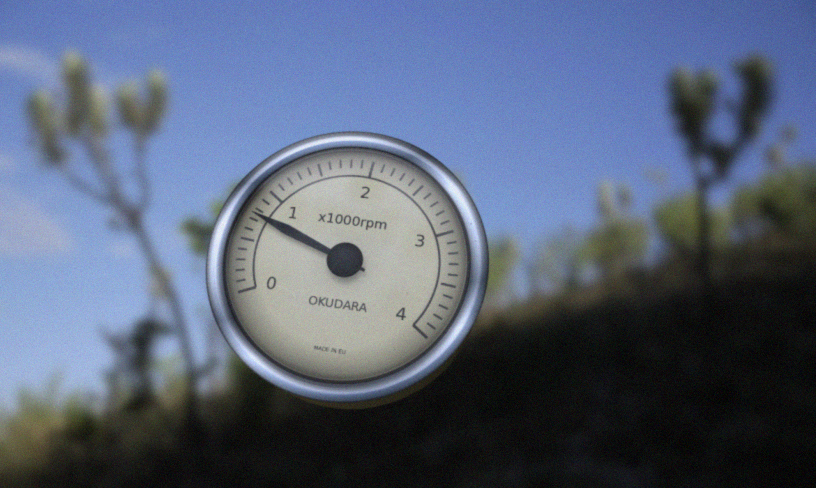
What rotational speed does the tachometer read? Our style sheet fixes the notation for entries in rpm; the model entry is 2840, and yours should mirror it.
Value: 750
